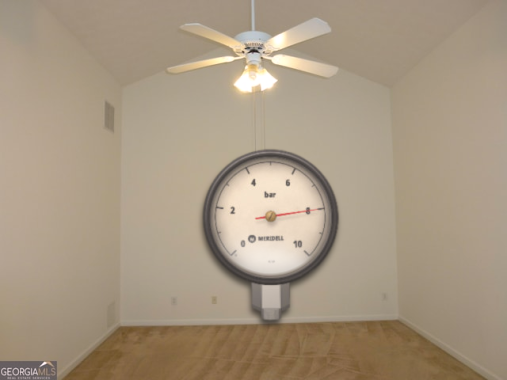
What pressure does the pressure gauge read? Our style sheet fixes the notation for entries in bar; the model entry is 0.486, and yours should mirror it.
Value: 8
